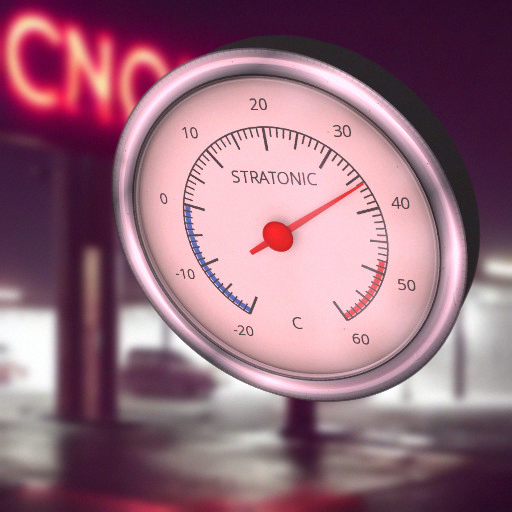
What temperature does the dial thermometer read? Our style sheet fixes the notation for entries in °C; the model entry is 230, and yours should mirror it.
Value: 36
